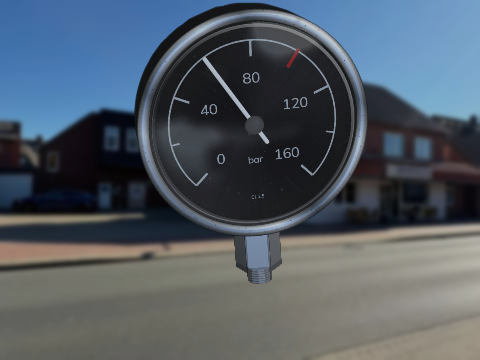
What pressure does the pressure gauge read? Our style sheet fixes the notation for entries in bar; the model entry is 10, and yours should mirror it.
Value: 60
